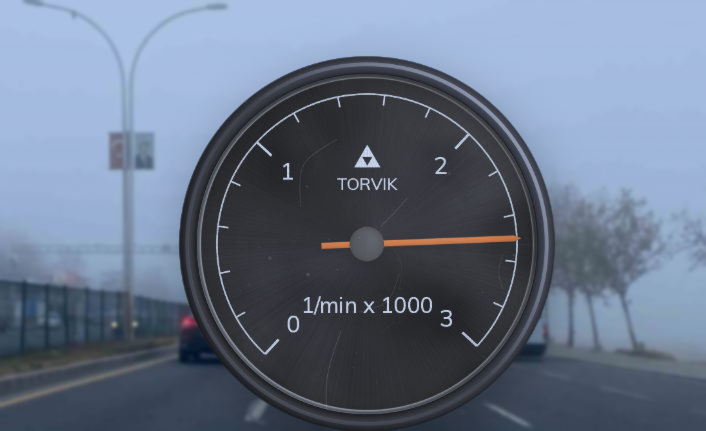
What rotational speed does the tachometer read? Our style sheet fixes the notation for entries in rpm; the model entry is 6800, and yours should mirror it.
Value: 2500
